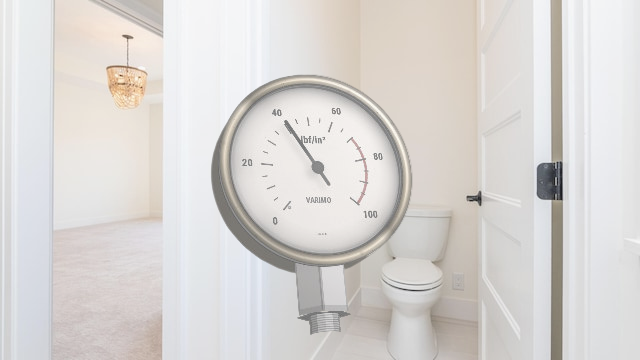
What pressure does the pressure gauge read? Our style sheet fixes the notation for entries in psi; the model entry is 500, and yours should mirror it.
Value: 40
